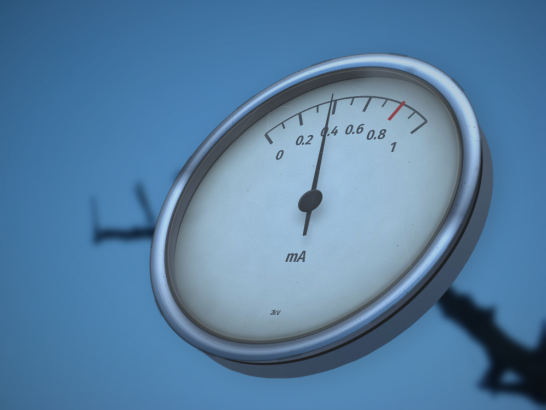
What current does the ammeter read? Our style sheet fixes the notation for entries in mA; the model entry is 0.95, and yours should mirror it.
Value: 0.4
